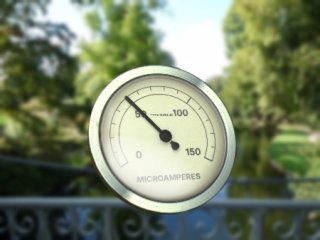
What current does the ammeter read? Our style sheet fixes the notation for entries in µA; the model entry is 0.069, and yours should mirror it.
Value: 50
